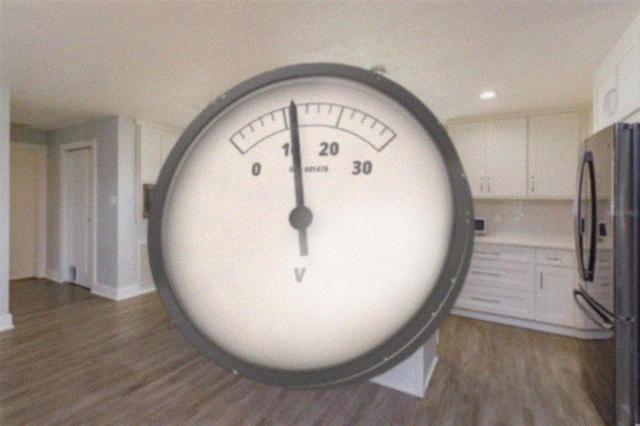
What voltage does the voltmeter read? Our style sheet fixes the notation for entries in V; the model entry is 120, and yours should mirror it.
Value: 12
